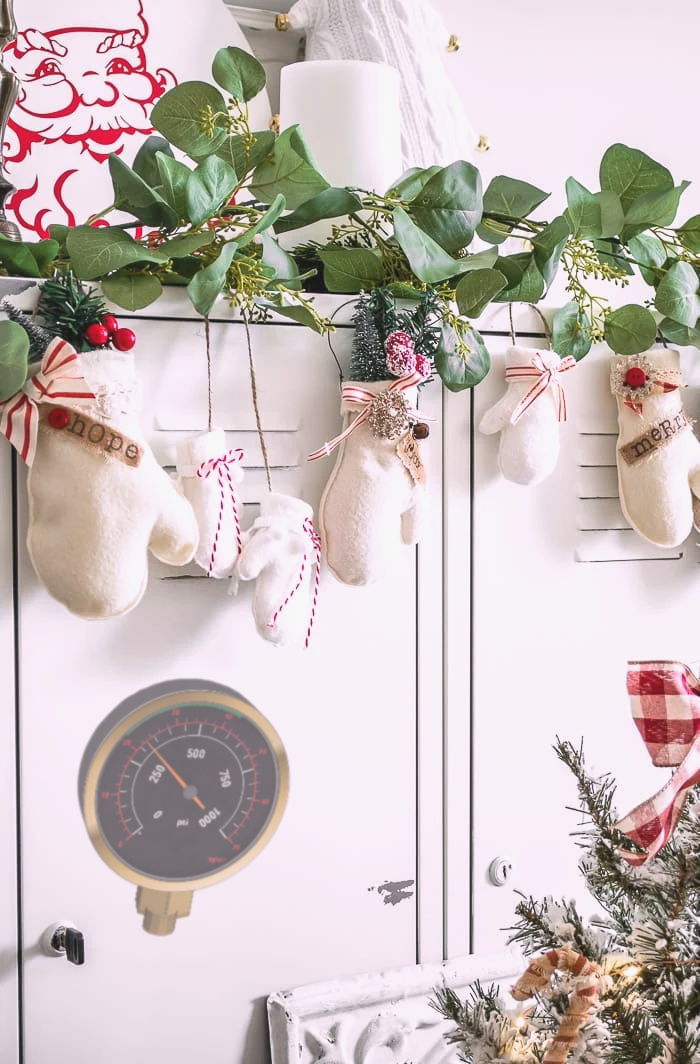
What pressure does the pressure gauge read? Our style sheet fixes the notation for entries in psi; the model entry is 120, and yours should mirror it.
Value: 325
